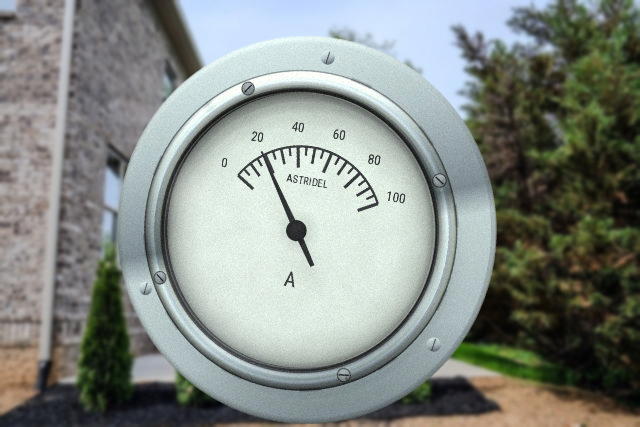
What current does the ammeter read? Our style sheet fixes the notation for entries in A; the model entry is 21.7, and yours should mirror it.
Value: 20
